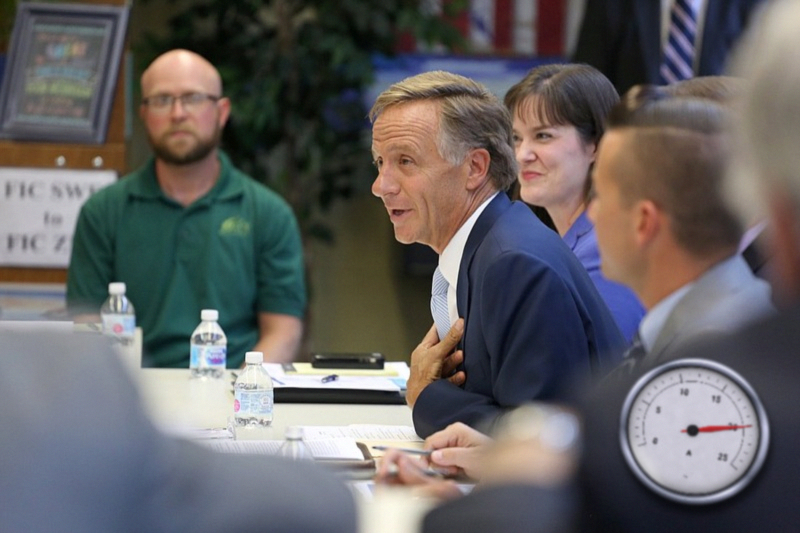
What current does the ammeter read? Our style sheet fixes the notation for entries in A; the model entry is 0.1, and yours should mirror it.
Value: 20
